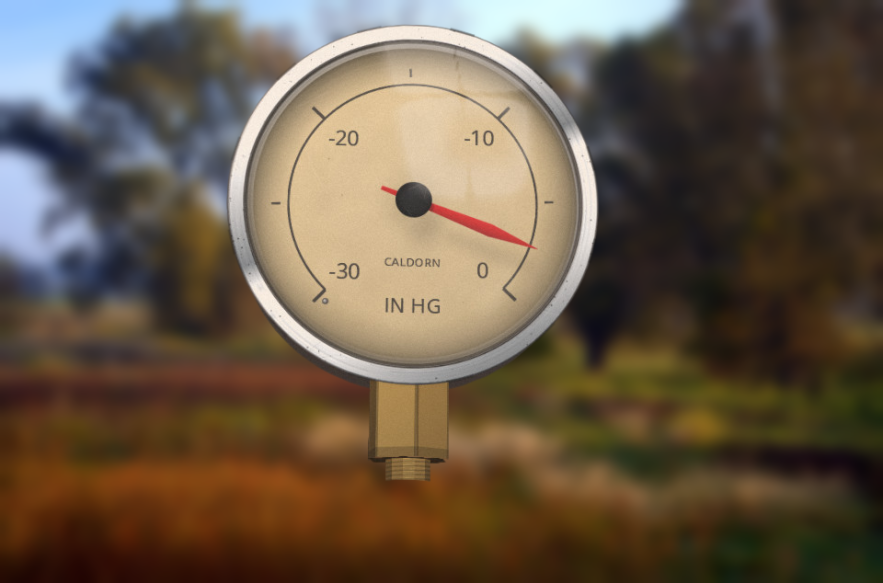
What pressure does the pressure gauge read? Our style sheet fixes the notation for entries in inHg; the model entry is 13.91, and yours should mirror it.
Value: -2.5
